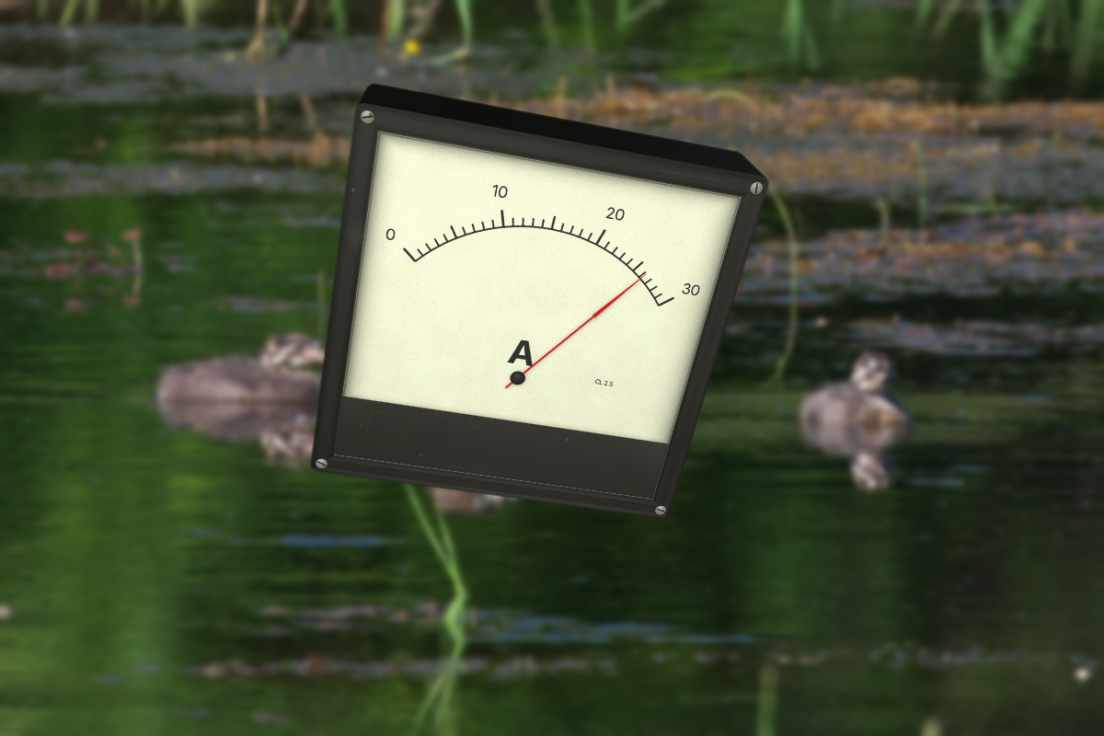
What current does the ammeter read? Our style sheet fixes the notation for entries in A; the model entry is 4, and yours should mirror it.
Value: 26
